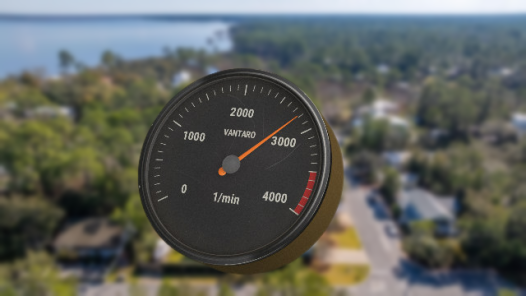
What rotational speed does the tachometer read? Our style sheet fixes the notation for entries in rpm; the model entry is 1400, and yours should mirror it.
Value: 2800
